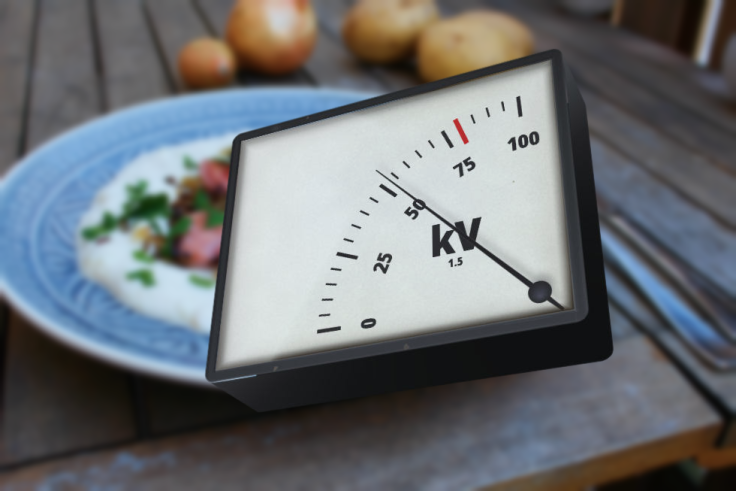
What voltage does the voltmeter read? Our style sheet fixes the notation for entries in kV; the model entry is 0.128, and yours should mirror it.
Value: 52.5
